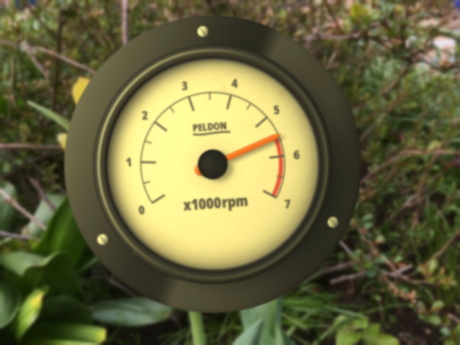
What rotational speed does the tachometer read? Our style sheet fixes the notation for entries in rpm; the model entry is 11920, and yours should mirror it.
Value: 5500
